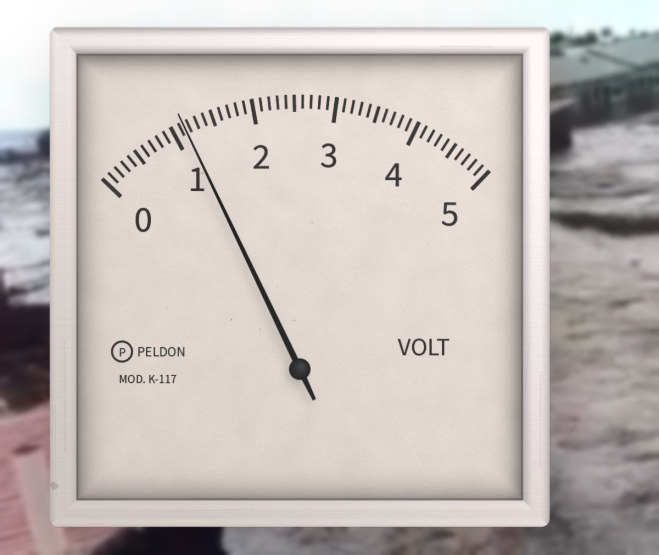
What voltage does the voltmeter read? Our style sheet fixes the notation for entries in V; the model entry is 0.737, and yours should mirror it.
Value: 1.15
